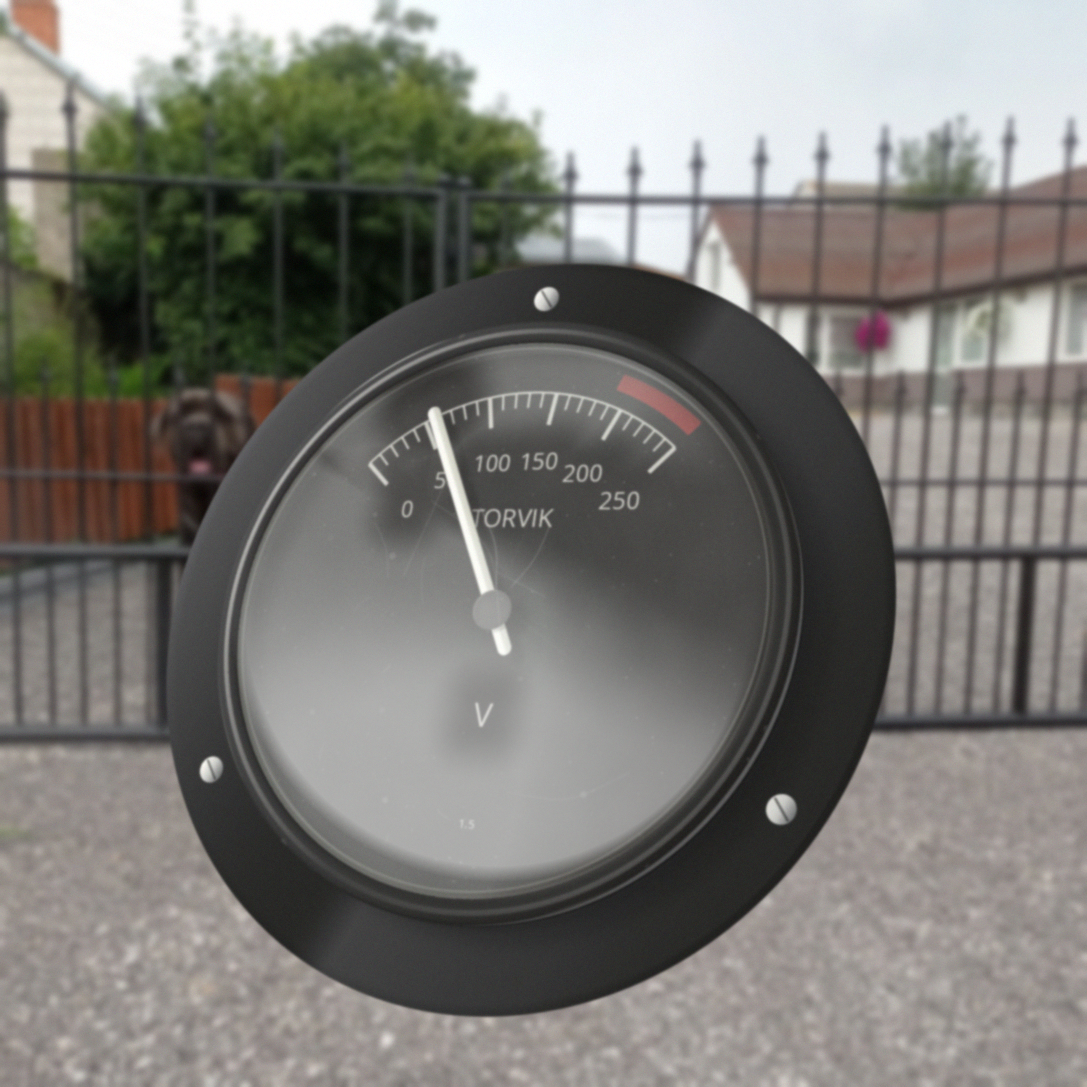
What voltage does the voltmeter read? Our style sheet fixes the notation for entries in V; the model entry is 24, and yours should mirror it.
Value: 60
